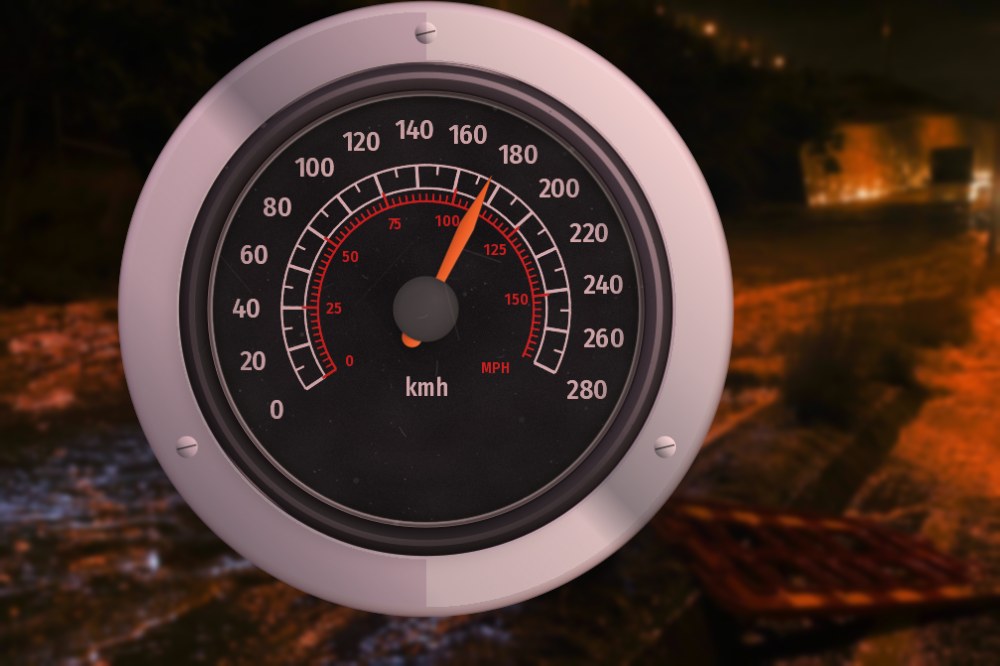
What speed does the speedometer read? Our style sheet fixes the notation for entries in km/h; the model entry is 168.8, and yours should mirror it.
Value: 175
